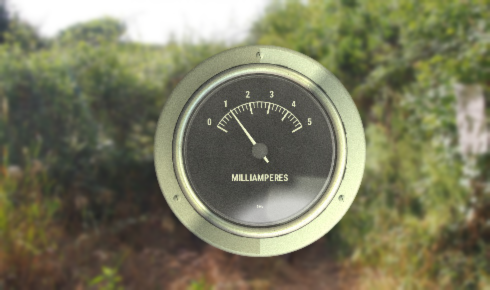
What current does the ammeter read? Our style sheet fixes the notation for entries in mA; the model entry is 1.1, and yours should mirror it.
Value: 1
